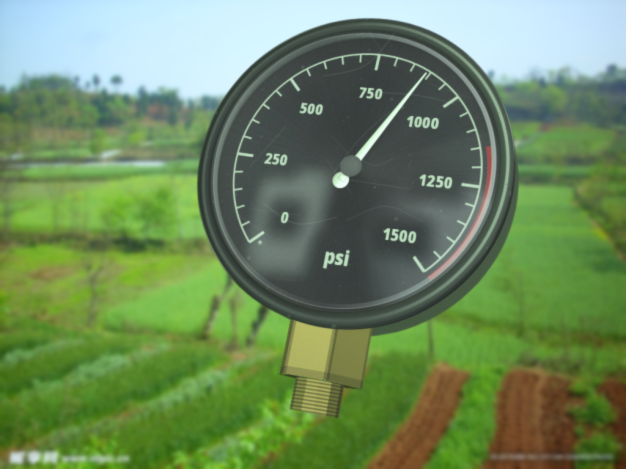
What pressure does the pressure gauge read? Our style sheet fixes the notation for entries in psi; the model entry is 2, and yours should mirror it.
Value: 900
